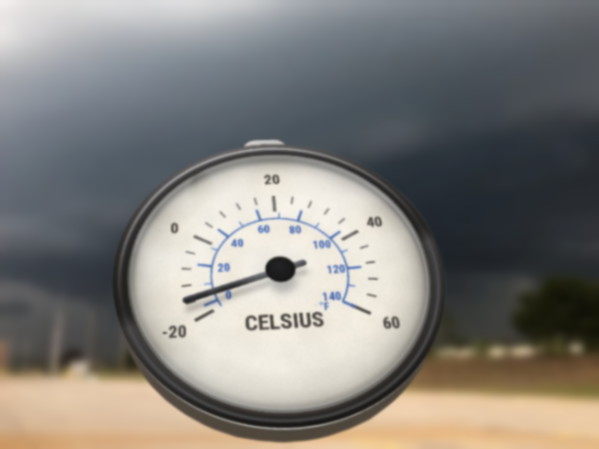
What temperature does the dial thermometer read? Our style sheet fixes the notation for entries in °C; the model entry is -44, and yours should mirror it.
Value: -16
